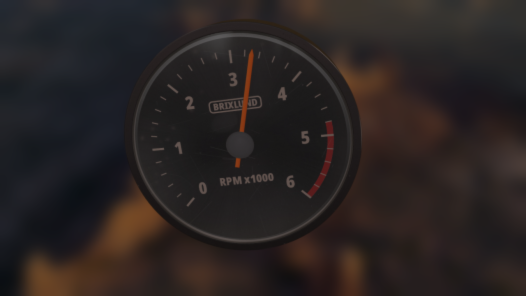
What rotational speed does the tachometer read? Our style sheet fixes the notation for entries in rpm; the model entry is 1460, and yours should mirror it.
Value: 3300
